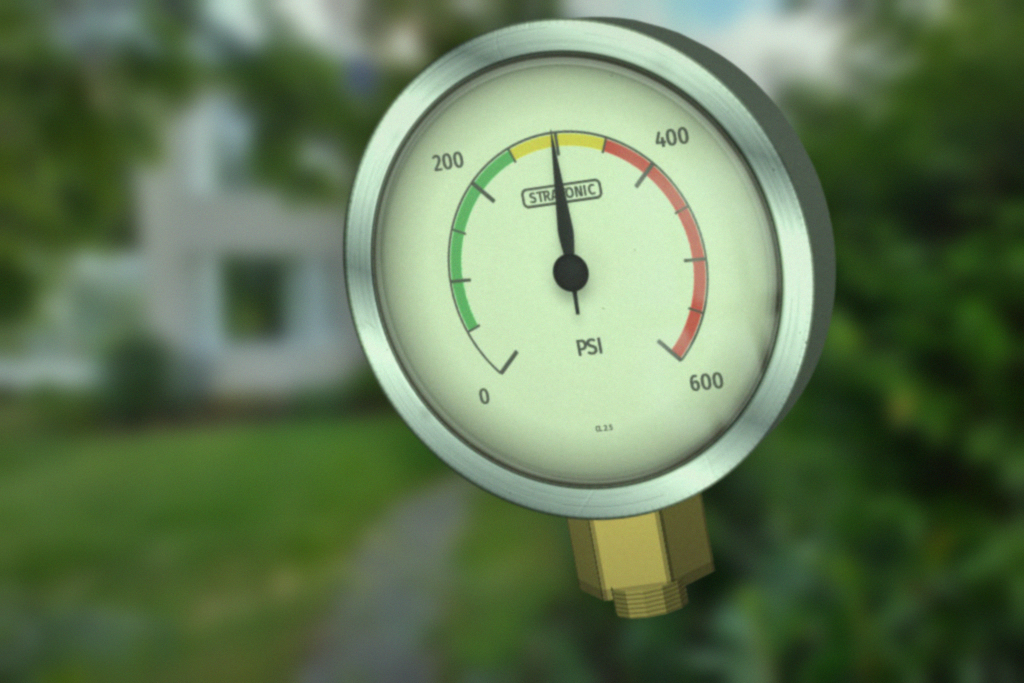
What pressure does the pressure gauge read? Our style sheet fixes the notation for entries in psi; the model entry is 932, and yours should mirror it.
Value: 300
